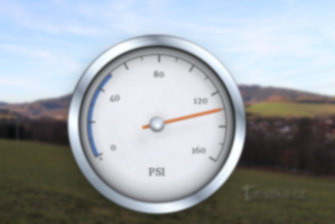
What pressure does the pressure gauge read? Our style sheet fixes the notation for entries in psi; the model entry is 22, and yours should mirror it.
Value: 130
